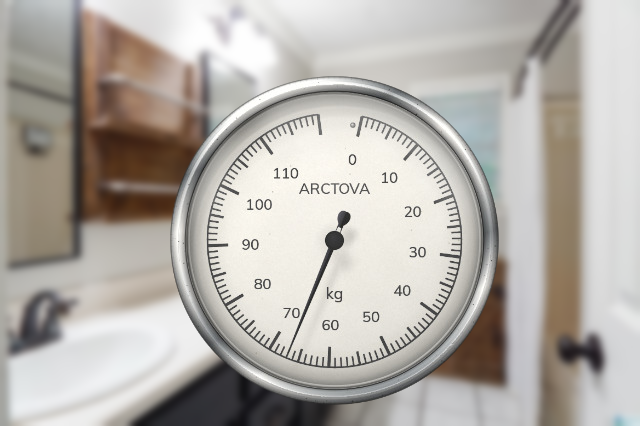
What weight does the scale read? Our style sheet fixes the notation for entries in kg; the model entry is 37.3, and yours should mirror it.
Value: 67
